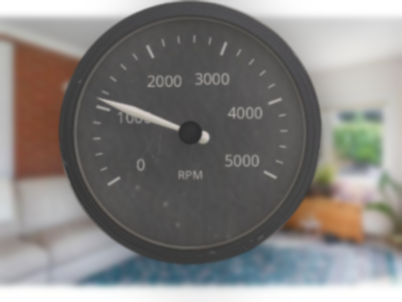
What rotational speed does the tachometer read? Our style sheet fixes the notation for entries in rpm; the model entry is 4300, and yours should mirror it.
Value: 1100
